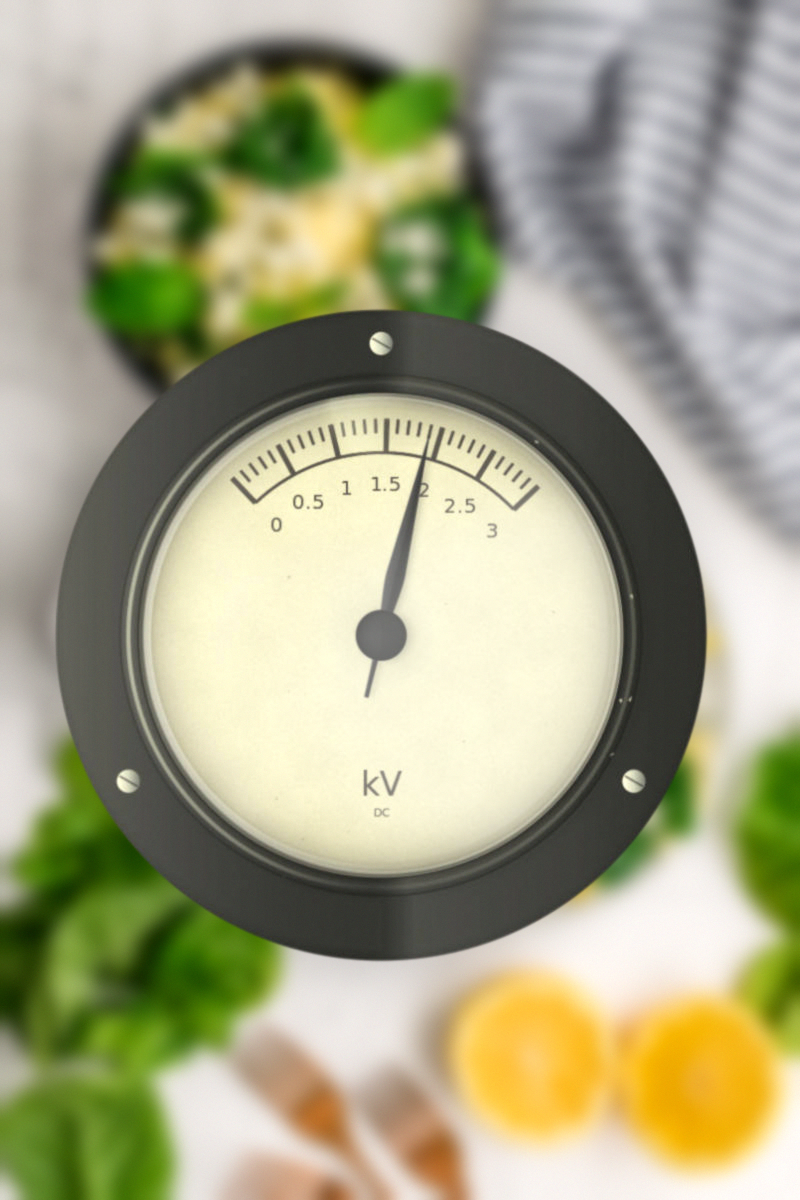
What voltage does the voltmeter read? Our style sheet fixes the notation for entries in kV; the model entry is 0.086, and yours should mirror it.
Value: 1.9
